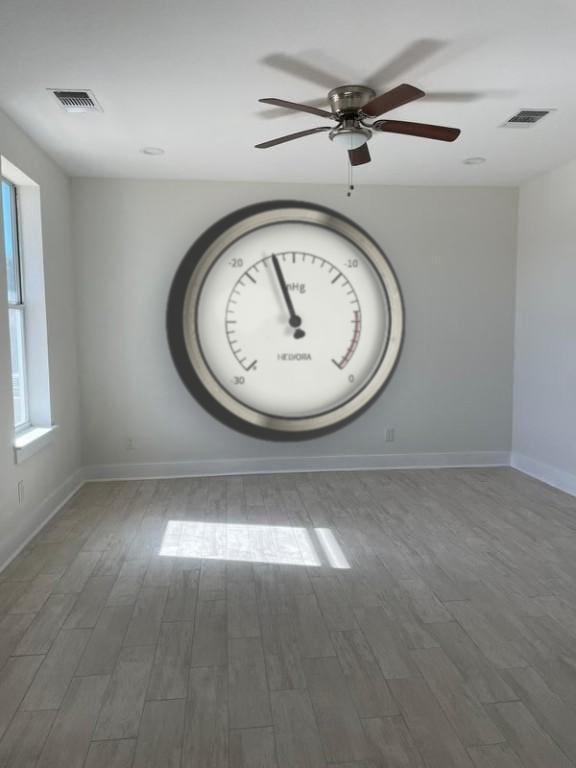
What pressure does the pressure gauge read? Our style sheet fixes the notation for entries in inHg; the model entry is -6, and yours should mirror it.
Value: -17
